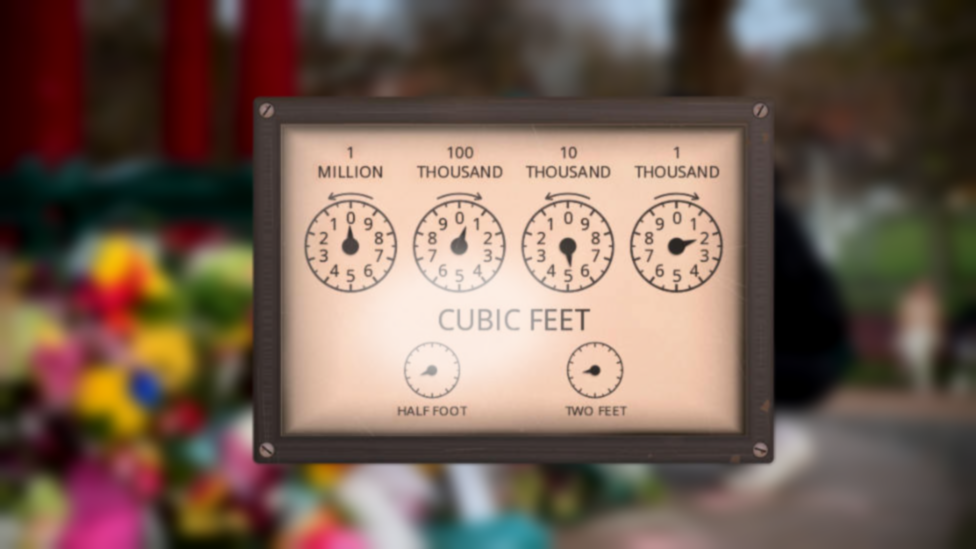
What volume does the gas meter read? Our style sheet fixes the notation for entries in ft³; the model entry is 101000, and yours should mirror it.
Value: 5200
